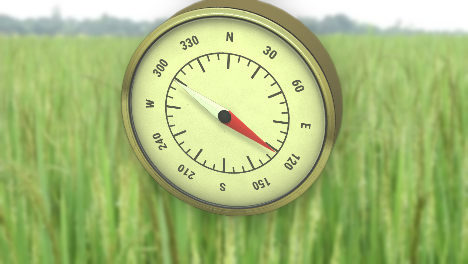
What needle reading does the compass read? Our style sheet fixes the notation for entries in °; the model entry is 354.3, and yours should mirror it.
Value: 120
